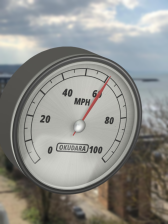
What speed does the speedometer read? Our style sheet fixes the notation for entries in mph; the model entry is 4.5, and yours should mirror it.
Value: 60
